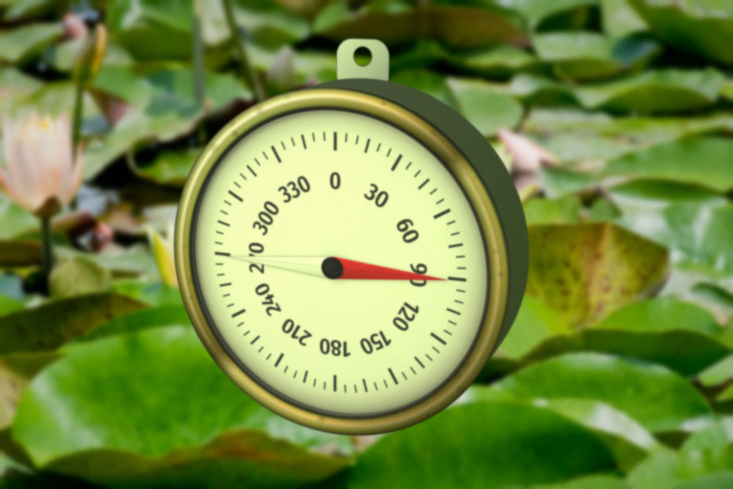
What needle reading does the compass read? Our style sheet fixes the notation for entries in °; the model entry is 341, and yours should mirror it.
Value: 90
